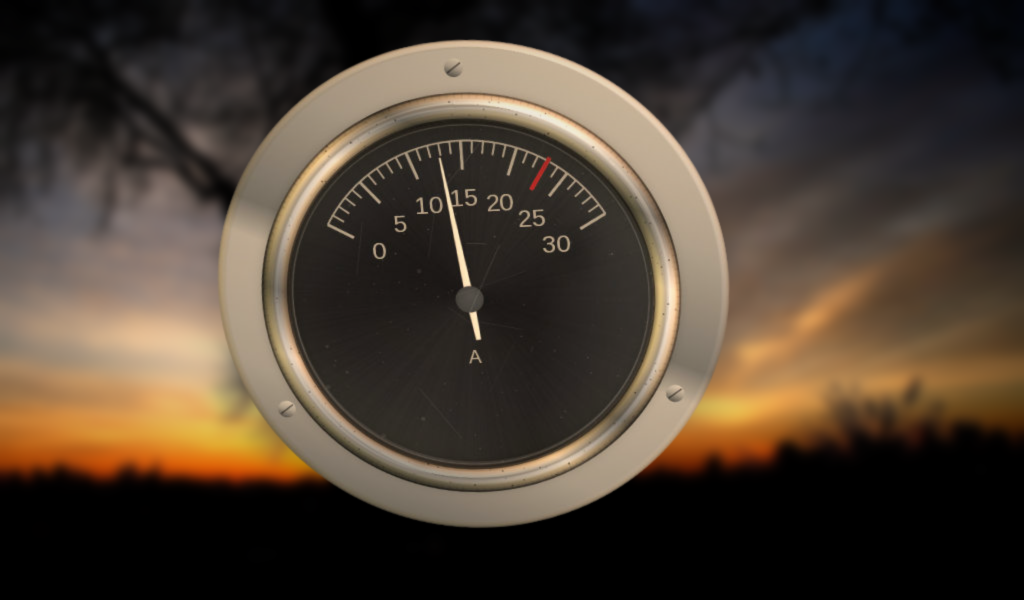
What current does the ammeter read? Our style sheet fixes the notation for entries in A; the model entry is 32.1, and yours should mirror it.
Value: 13
